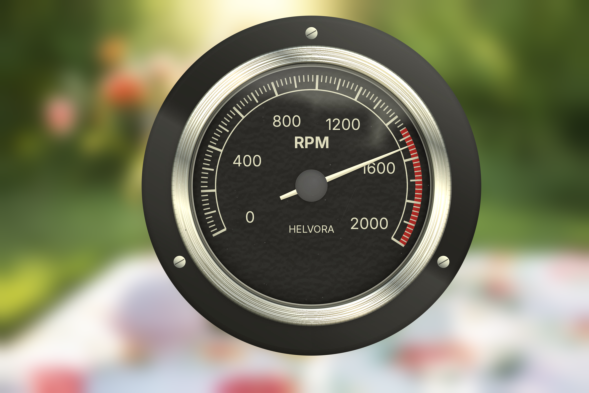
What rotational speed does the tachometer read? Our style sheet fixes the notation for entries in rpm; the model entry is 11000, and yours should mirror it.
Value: 1540
